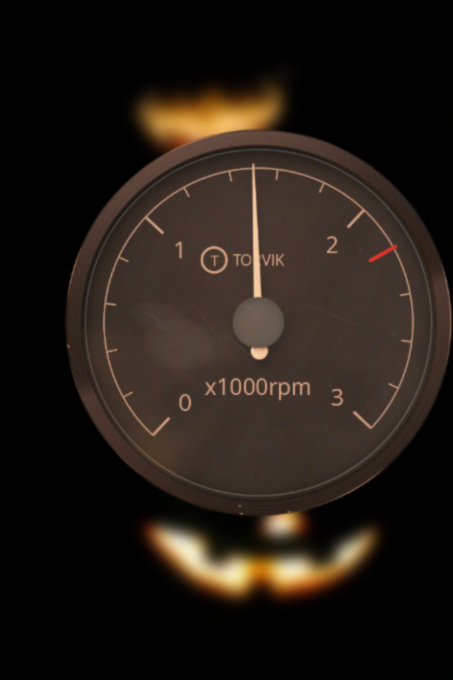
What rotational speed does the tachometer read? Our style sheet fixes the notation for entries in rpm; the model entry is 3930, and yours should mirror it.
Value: 1500
